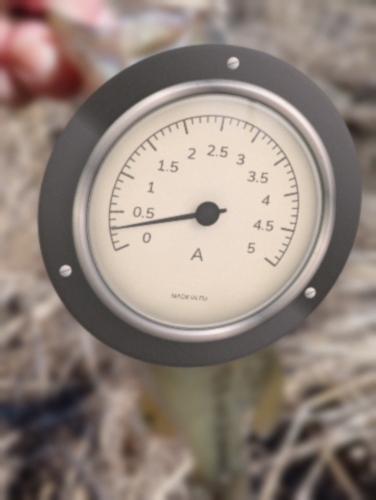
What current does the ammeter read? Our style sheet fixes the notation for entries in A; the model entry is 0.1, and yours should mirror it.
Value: 0.3
